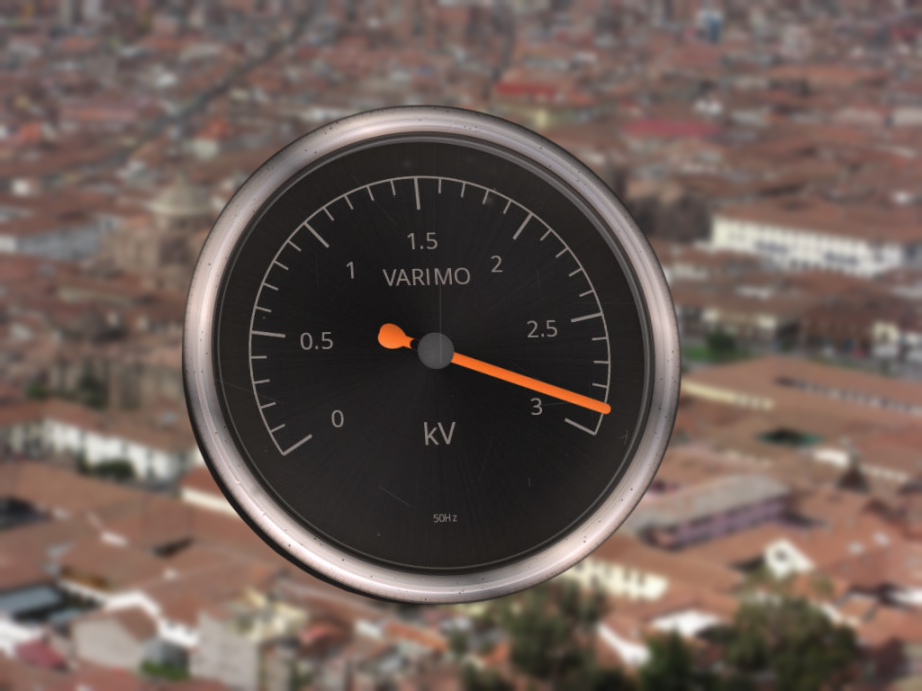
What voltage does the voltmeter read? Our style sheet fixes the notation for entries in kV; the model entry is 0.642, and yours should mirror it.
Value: 2.9
